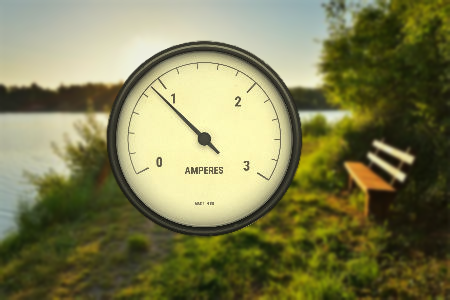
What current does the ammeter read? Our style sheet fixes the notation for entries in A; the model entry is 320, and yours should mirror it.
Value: 0.9
